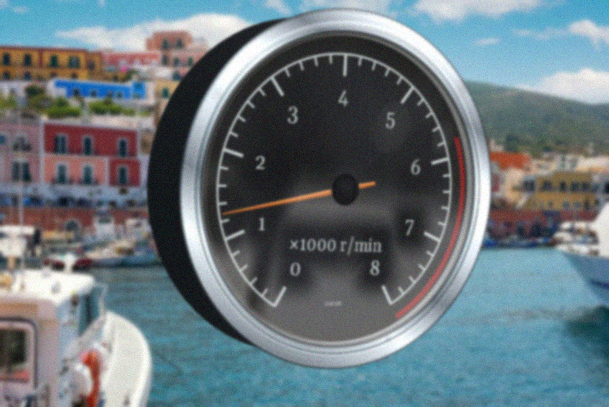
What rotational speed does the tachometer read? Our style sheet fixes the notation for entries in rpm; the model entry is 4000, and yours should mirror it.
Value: 1300
